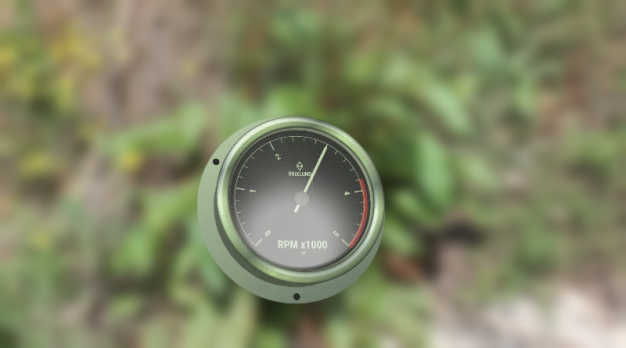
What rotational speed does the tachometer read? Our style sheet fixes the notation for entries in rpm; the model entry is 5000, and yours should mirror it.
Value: 3000
